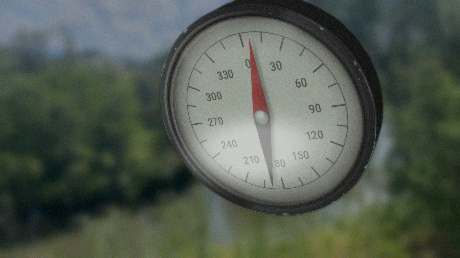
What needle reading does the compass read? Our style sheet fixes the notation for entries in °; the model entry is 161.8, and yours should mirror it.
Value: 7.5
